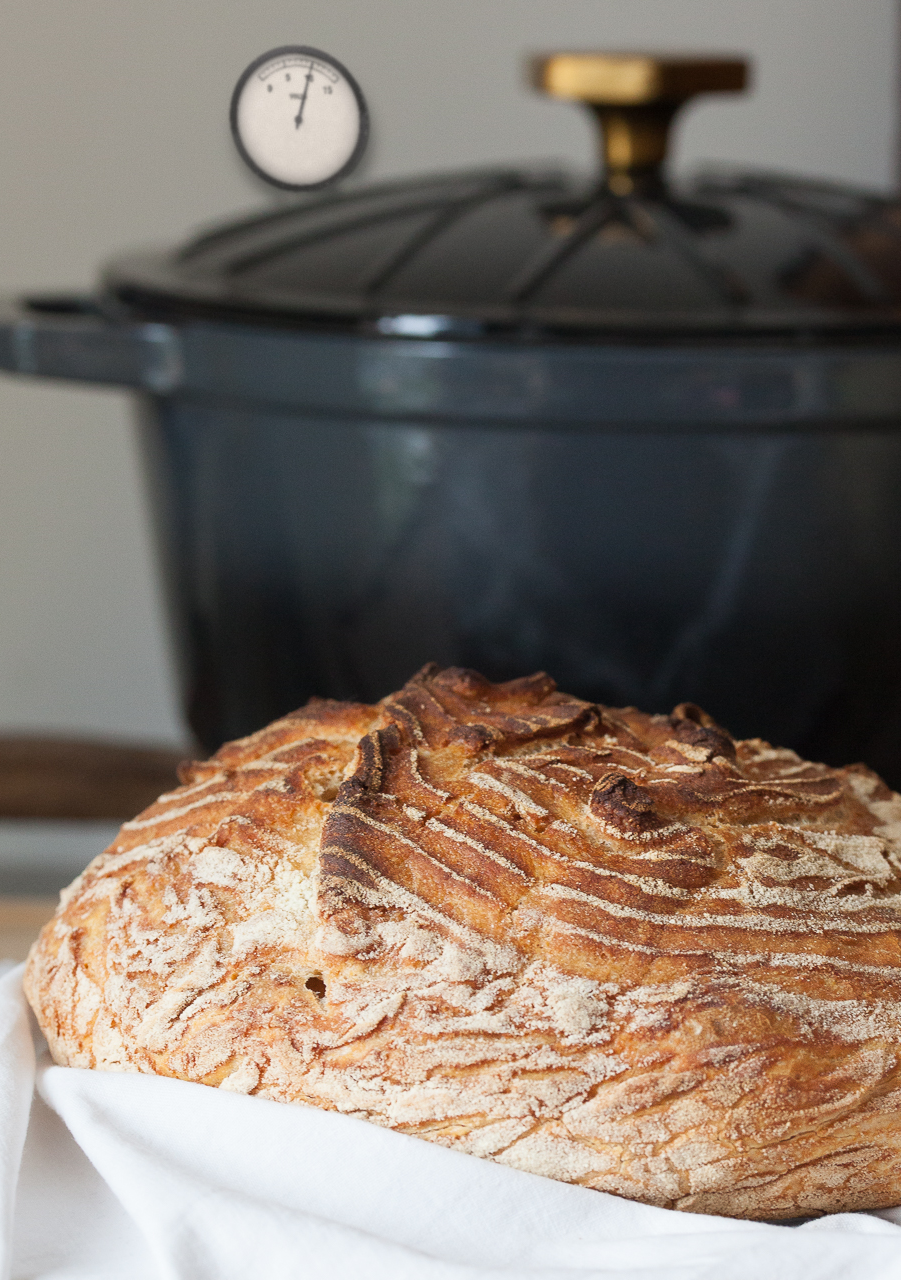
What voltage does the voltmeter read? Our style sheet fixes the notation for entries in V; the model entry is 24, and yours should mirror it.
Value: 10
